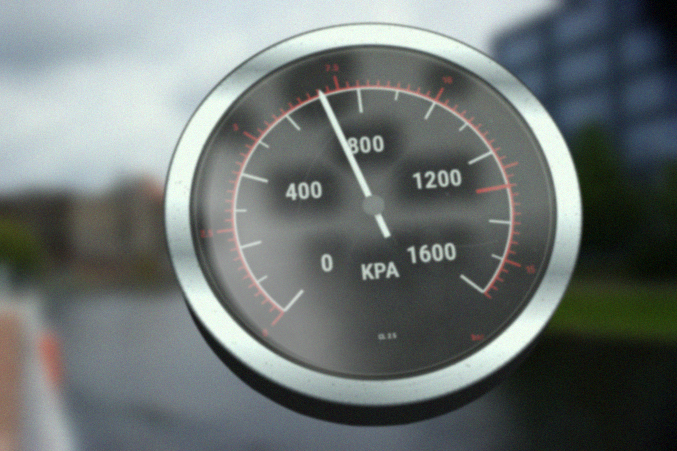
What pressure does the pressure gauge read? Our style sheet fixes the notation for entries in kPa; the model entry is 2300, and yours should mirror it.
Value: 700
